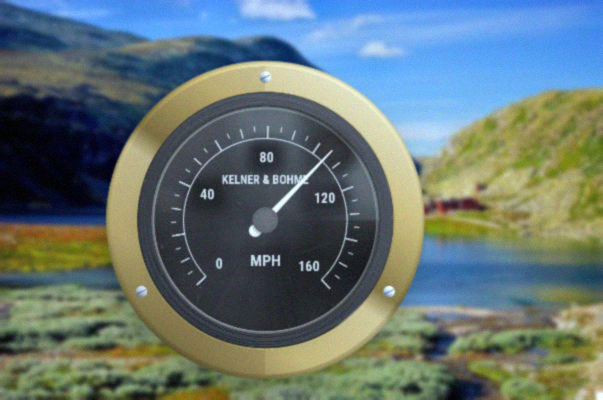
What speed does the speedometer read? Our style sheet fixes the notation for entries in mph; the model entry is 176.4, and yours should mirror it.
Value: 105
